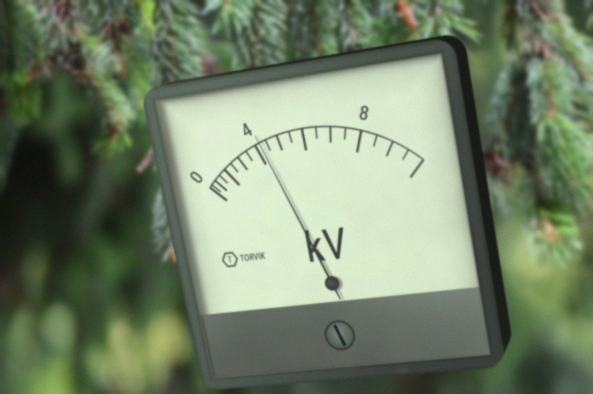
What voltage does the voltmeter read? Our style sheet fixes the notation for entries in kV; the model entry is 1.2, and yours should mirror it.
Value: 4.25
